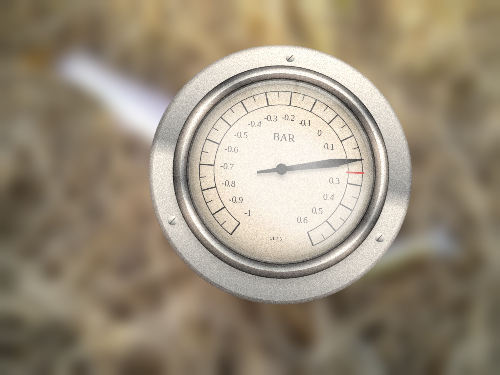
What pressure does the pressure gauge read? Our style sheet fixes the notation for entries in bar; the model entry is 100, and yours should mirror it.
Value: 0.2
